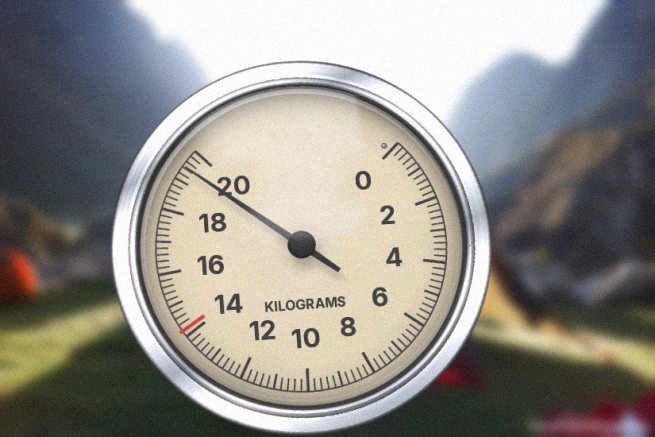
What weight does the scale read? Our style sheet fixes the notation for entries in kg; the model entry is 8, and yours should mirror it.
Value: 19.4
